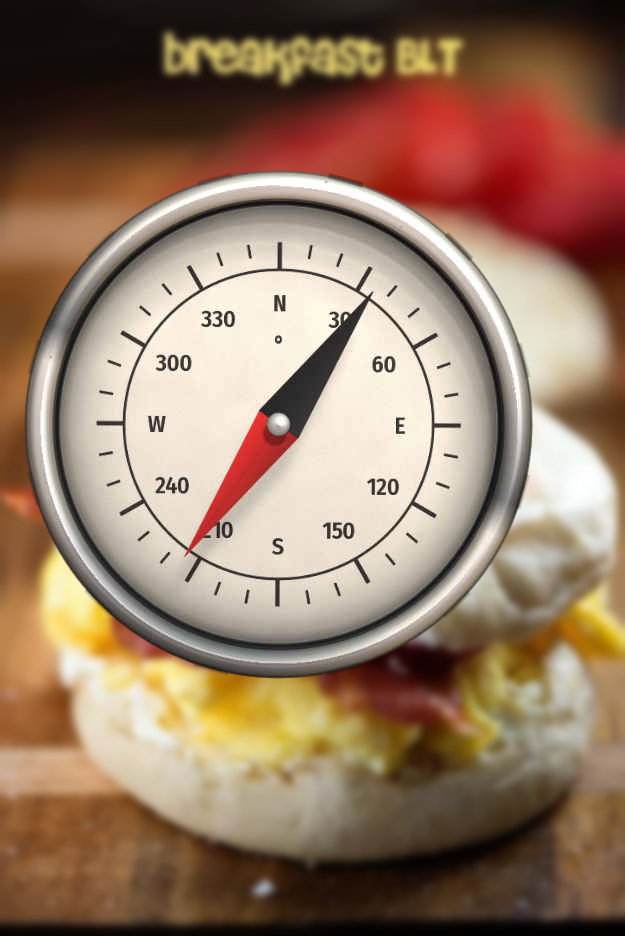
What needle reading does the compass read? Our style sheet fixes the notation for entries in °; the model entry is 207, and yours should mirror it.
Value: 215
